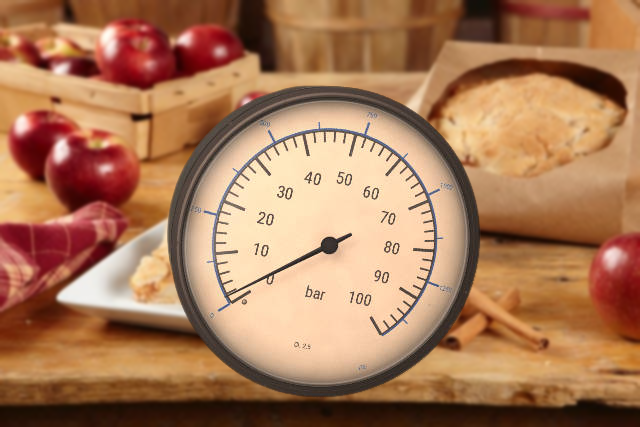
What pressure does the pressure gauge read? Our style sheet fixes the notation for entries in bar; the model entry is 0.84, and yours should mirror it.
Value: 2
